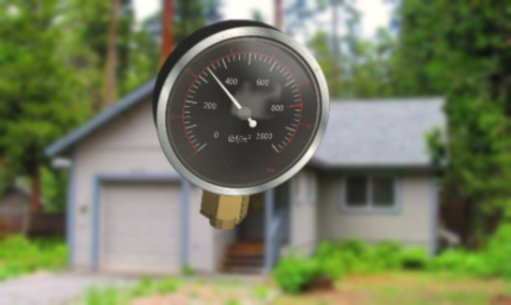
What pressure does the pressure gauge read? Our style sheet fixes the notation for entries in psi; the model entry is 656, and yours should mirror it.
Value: 340
